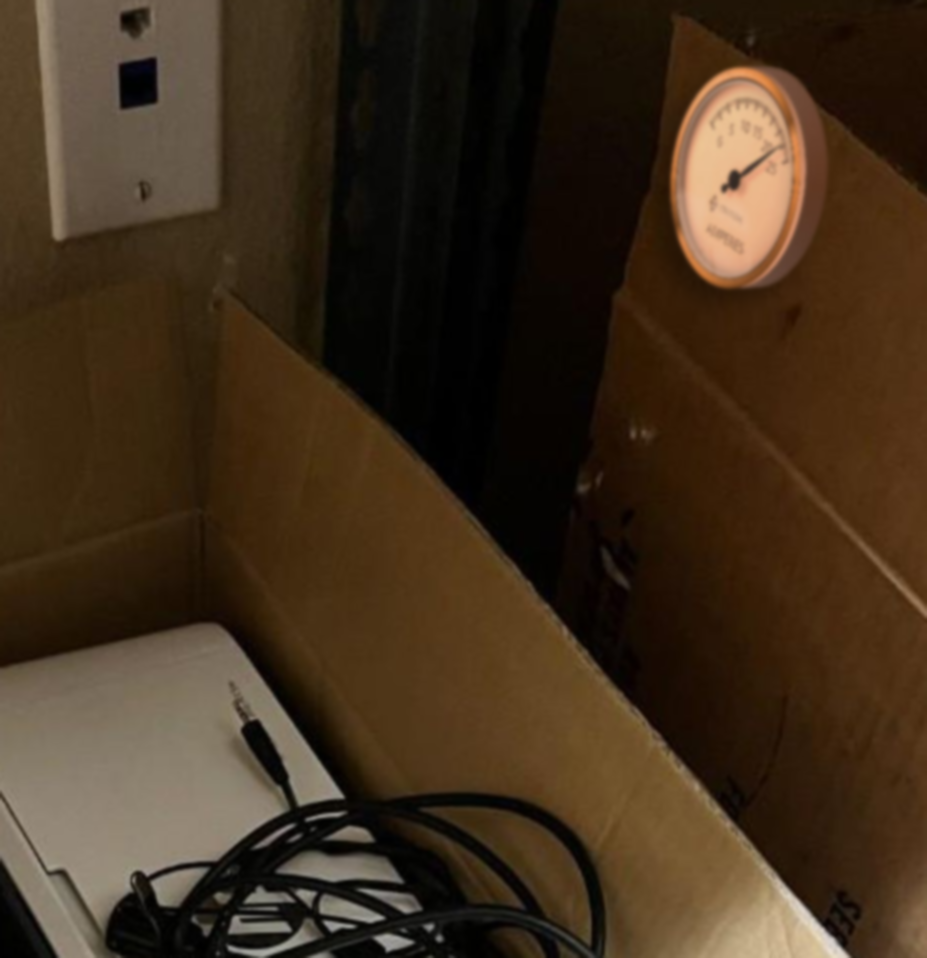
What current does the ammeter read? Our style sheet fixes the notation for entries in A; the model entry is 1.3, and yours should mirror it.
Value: 22.5
